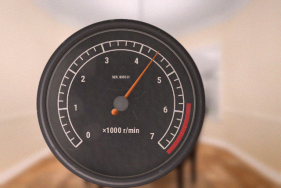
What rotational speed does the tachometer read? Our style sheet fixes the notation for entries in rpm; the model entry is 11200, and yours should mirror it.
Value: 4400
